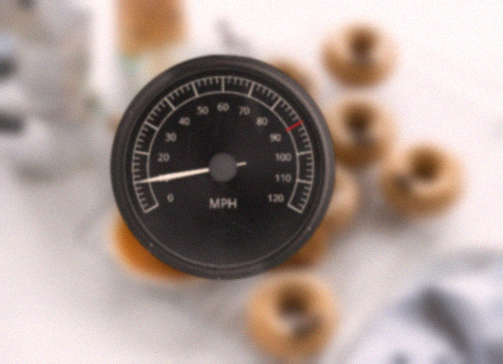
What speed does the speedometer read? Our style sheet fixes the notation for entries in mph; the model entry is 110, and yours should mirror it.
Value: 10
